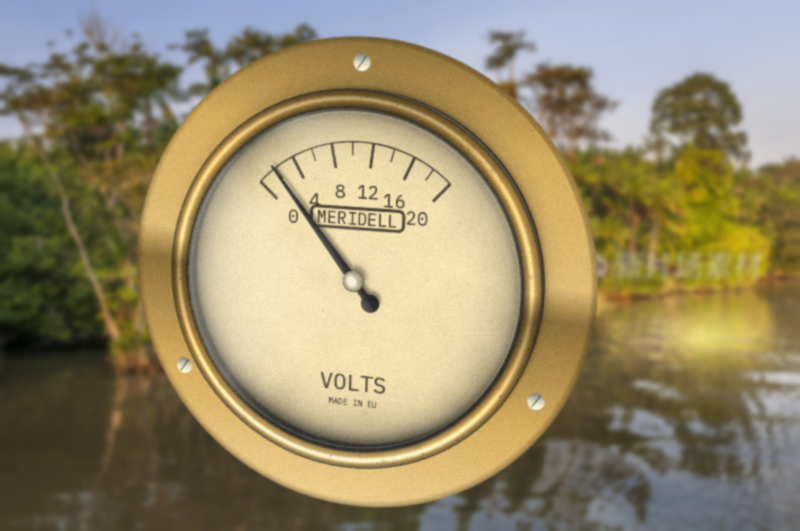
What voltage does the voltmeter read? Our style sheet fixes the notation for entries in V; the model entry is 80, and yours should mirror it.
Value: 2
